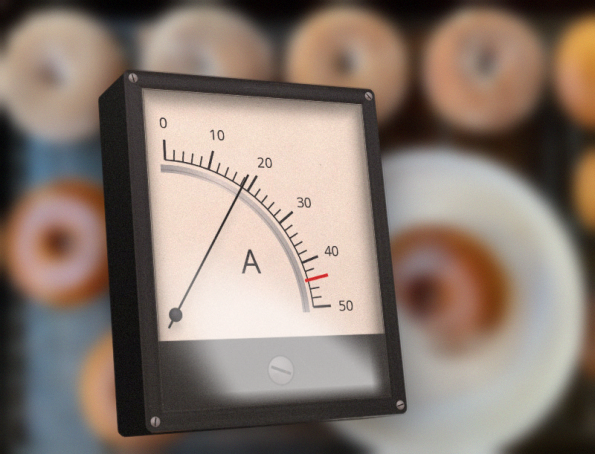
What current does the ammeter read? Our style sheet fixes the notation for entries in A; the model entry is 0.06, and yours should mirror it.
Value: 18
